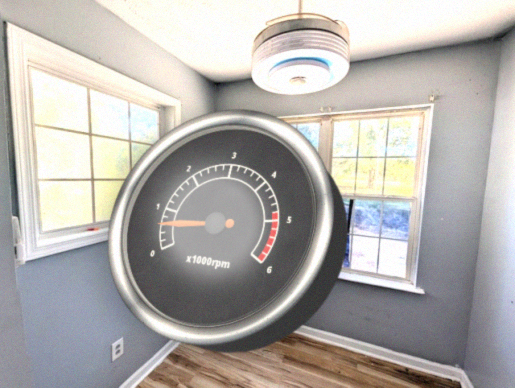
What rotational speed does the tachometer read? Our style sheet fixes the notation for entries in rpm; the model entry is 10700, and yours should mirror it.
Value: 600
